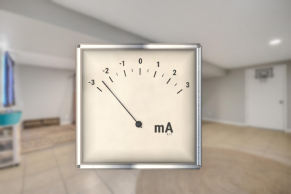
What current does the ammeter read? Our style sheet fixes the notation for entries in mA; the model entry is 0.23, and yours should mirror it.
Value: -2.5
